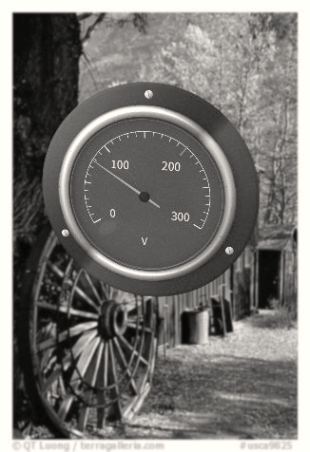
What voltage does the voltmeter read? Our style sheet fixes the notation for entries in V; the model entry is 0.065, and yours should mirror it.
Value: 80
